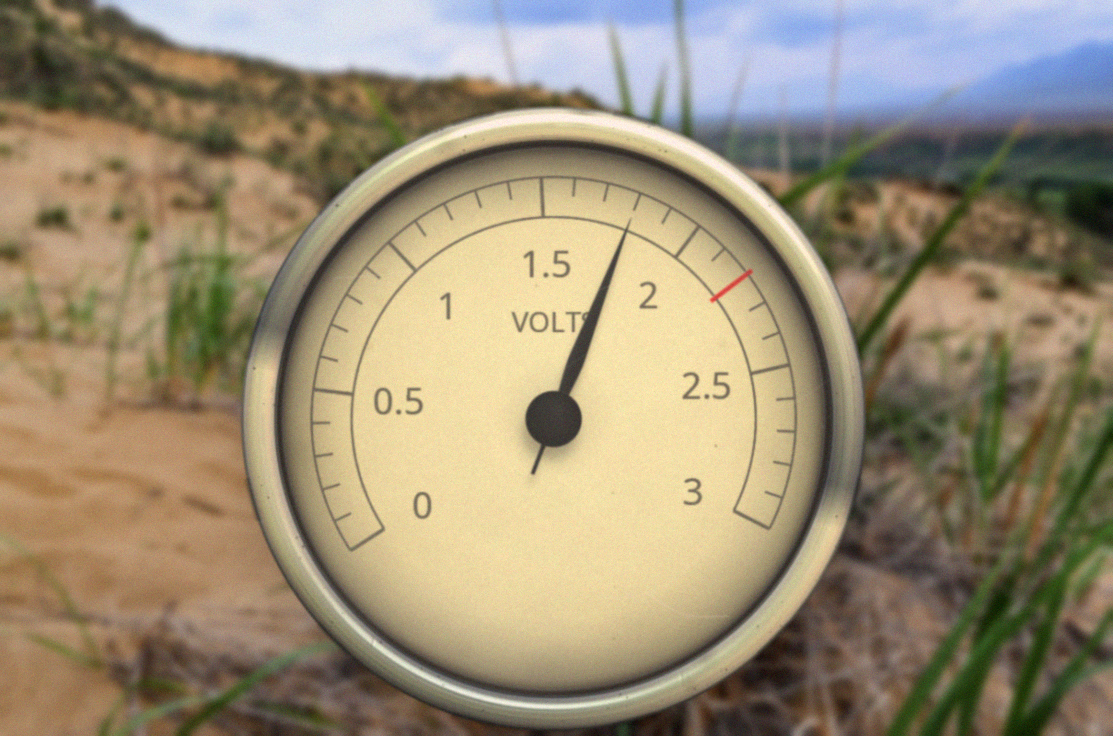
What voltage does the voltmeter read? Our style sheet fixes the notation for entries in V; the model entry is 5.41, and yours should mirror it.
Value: 1.8
